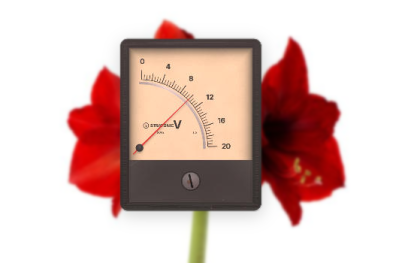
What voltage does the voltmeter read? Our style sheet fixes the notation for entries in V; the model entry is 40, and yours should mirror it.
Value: 10
